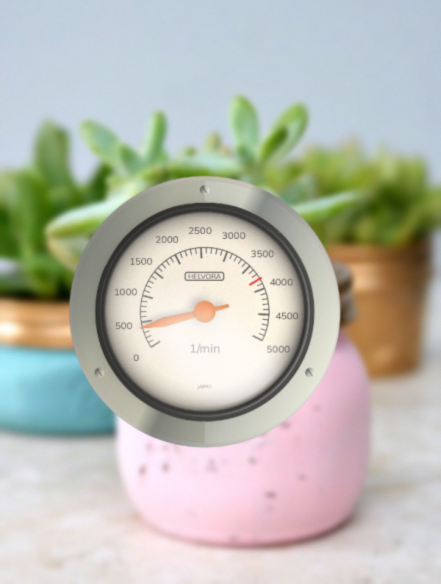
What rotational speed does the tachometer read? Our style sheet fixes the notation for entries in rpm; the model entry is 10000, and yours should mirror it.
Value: 400
